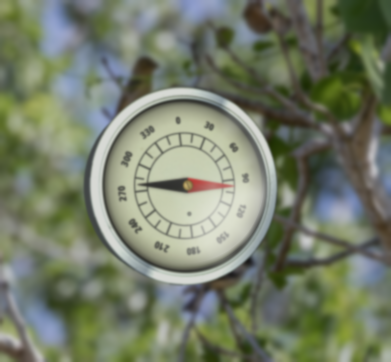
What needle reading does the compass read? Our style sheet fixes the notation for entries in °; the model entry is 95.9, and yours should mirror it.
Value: 97.5
